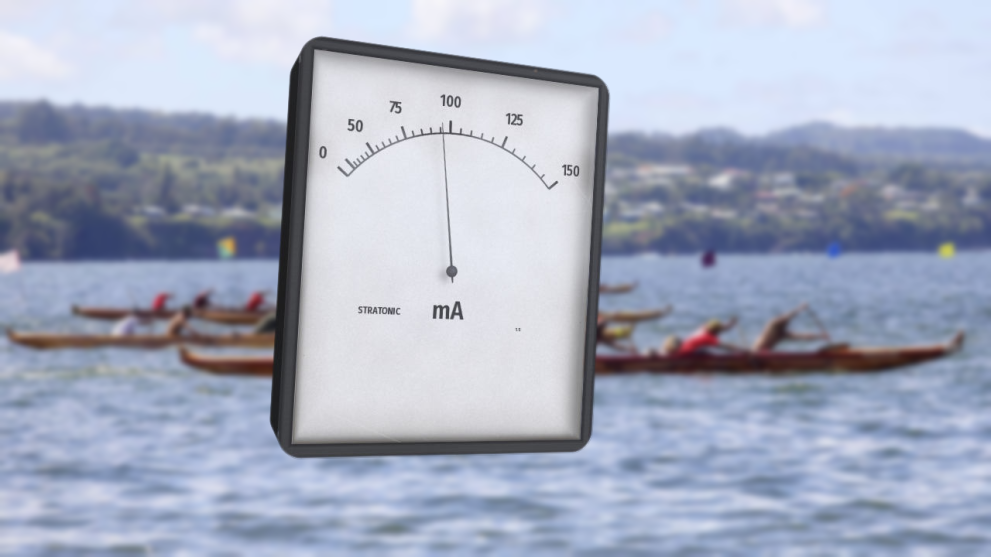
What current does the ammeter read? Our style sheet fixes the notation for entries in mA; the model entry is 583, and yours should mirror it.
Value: 95
